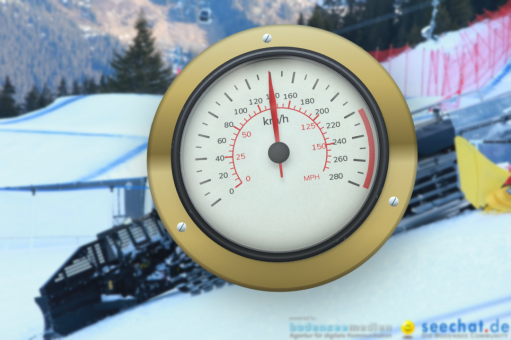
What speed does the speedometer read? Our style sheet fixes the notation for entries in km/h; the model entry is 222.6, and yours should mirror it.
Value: 140
